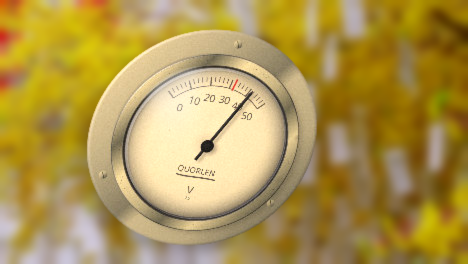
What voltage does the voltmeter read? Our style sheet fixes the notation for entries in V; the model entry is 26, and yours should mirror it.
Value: 40
